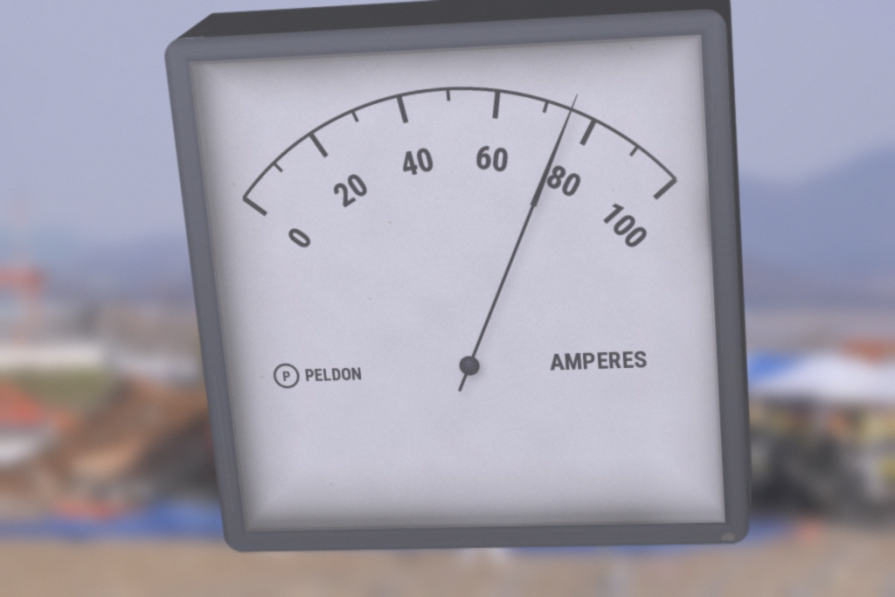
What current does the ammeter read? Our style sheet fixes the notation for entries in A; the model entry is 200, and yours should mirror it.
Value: 75
